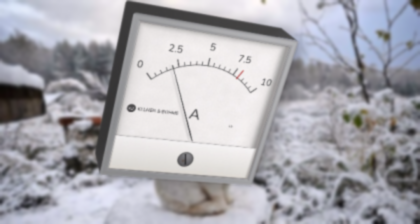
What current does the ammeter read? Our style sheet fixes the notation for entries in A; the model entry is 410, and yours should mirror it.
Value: 2
